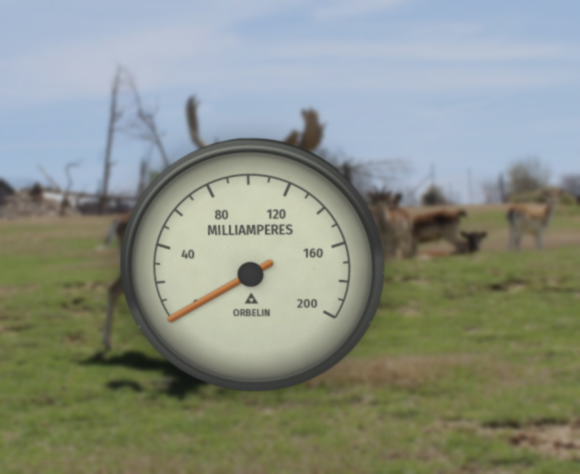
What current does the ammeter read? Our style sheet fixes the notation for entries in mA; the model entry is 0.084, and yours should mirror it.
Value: 0
